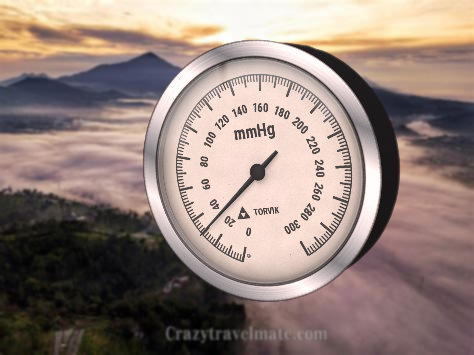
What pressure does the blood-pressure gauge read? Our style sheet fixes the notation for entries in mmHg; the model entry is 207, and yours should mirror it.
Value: 30
